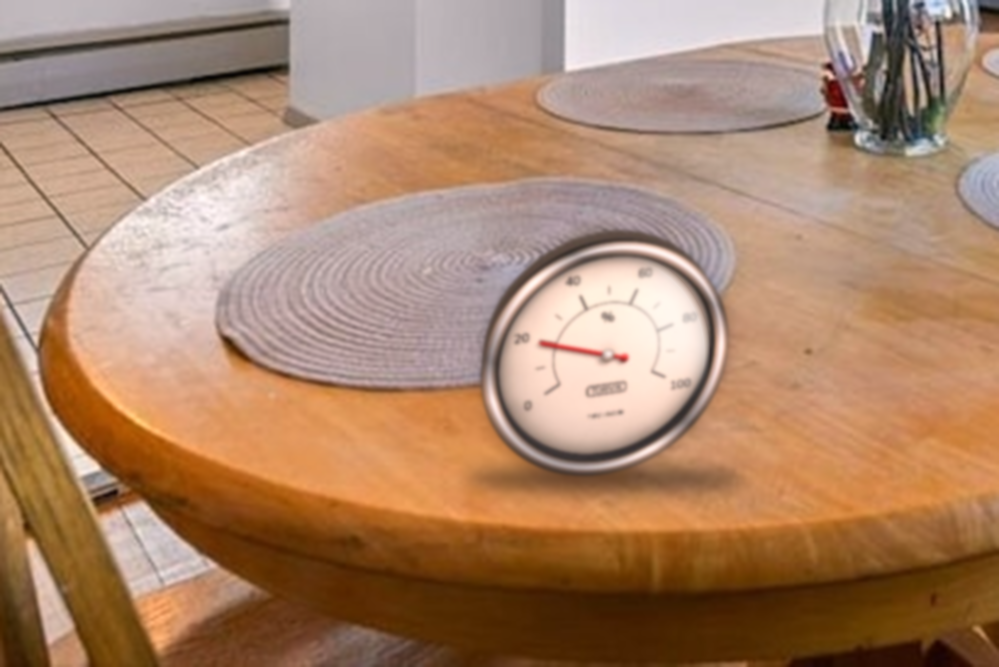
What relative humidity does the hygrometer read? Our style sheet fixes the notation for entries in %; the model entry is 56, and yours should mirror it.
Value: 20
